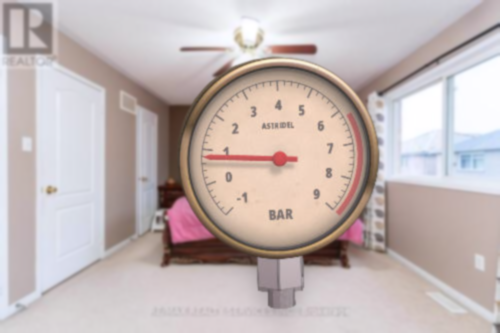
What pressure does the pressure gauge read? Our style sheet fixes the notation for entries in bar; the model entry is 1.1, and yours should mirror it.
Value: 0.8
